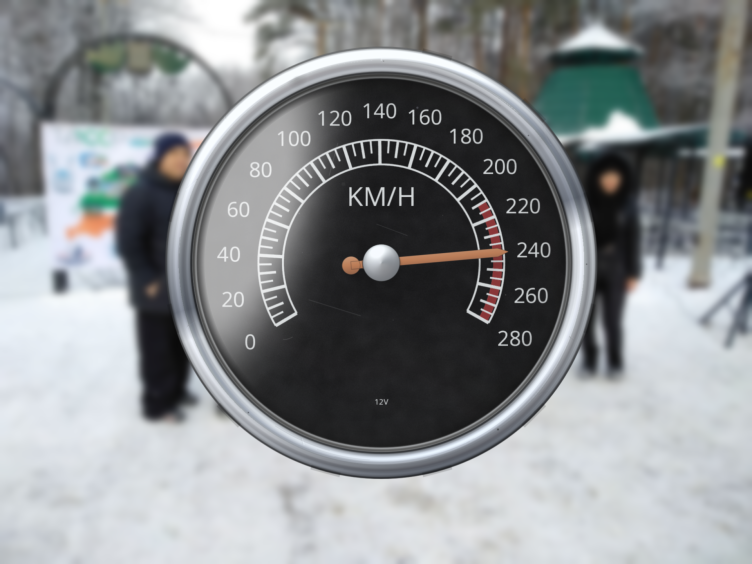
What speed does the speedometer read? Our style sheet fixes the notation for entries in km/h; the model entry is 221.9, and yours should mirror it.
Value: 240
